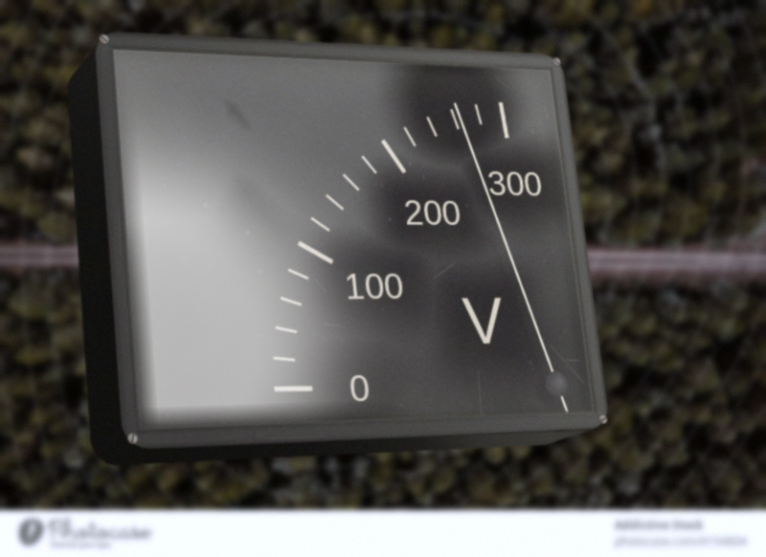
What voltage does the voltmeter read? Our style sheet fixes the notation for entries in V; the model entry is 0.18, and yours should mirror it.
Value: 260
